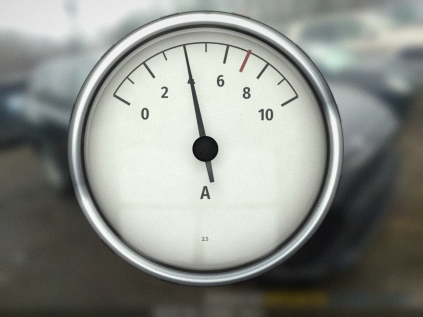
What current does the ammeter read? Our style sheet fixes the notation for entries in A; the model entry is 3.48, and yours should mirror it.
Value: 4
